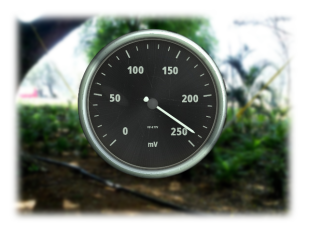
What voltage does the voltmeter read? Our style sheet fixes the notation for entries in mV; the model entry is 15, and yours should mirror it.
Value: 240
